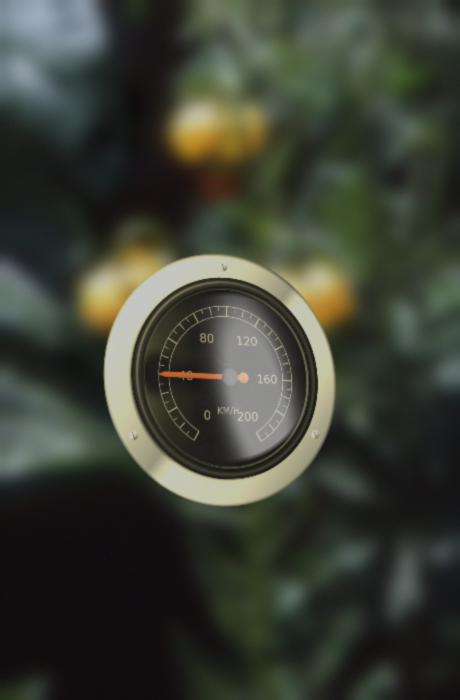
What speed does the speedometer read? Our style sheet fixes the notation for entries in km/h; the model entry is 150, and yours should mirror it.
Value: 40
